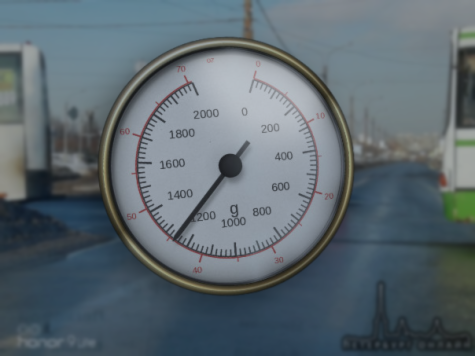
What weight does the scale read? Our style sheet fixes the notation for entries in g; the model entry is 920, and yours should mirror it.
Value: 1260
